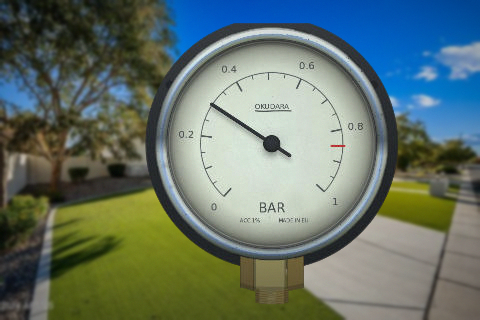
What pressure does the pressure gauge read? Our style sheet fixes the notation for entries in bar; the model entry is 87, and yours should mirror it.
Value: 0.3
